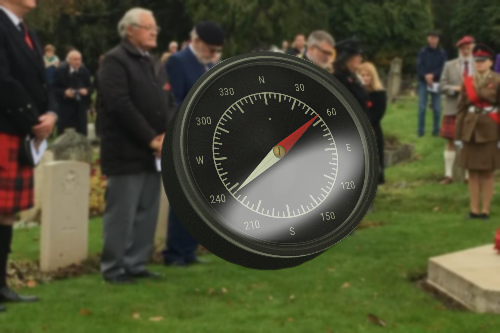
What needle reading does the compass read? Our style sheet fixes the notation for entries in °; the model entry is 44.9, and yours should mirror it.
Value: 55
